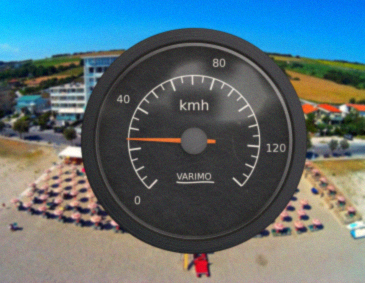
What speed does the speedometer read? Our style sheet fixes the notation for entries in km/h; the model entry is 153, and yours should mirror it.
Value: 25
